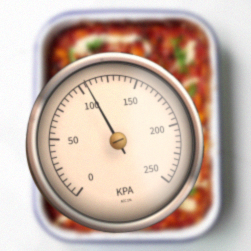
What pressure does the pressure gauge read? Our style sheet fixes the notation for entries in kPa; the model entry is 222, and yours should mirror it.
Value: 105
